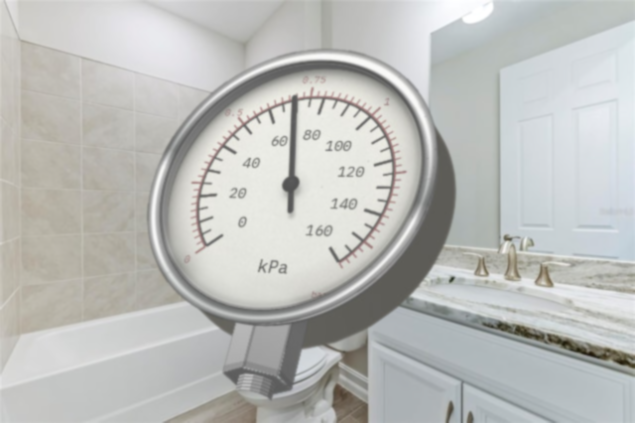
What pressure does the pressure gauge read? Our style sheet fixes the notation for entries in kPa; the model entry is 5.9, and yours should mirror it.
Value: 70
